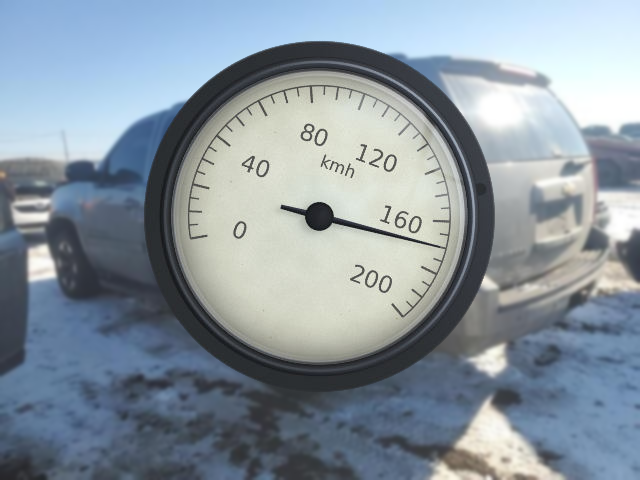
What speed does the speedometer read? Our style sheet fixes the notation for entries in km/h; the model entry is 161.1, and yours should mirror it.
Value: 170
